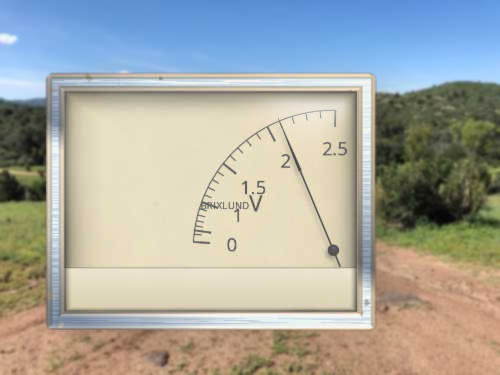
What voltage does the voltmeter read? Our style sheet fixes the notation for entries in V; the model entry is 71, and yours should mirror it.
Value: 2.1
